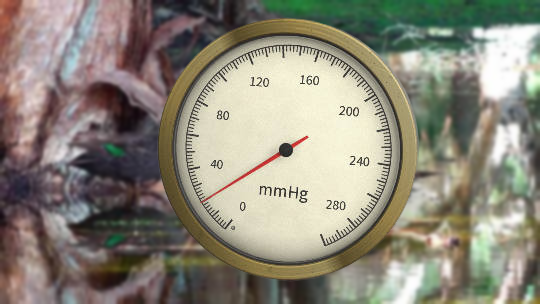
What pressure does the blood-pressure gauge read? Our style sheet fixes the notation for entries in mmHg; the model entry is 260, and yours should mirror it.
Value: 20
